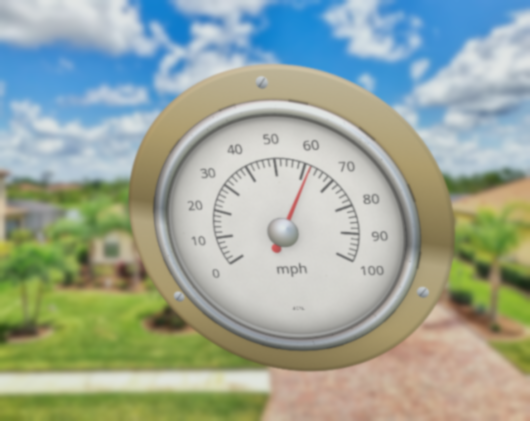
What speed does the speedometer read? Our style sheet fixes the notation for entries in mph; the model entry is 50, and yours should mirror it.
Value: 62
